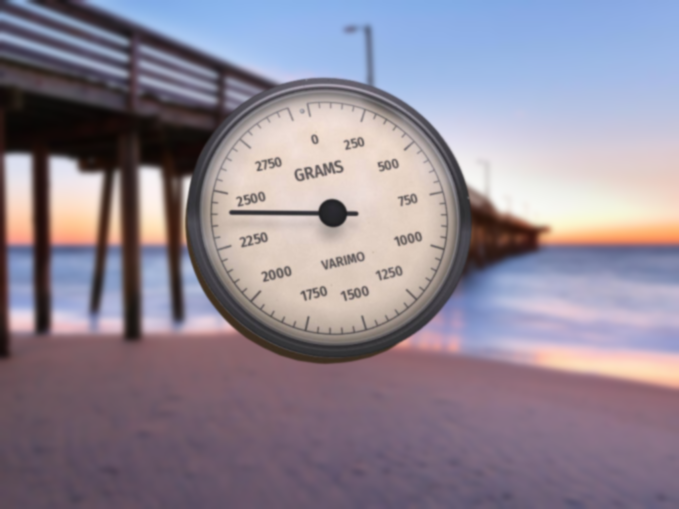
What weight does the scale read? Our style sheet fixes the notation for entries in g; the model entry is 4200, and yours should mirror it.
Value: 2400
